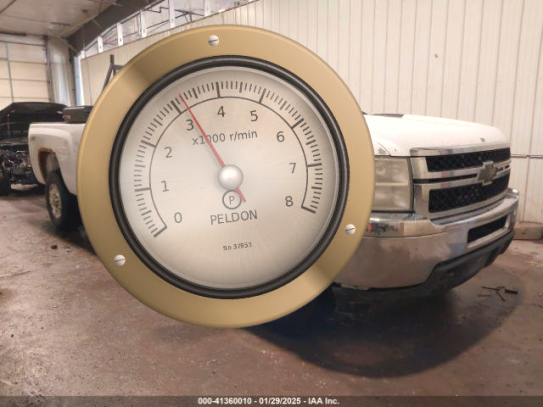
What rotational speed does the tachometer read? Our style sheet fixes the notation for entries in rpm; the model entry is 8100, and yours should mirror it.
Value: 3200
